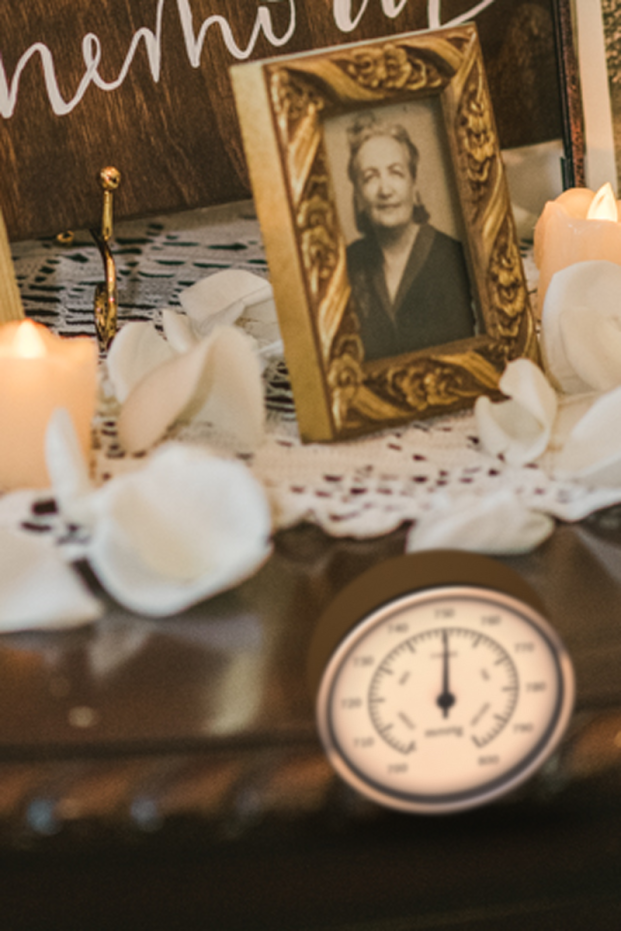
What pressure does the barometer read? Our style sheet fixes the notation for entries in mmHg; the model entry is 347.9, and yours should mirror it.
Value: 750
